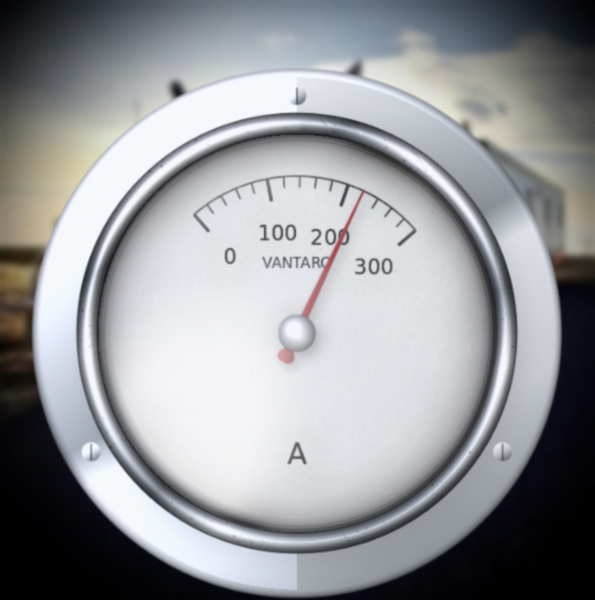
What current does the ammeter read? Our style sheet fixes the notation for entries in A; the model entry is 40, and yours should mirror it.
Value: 220
